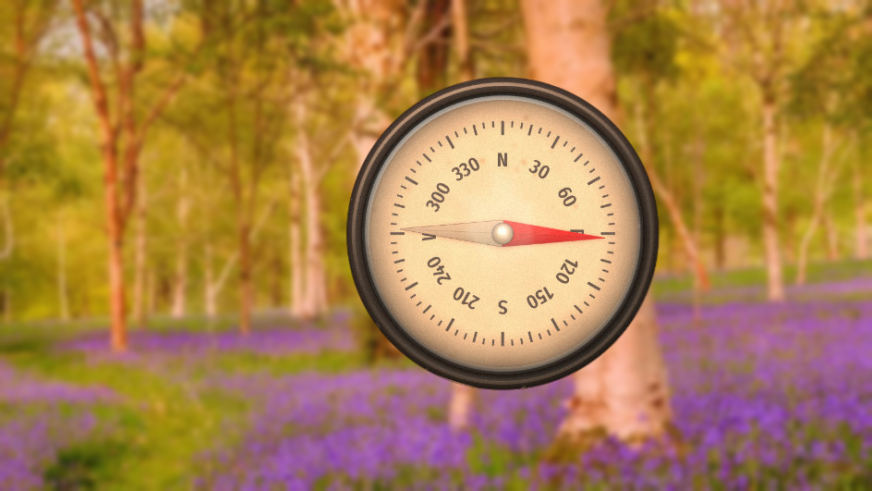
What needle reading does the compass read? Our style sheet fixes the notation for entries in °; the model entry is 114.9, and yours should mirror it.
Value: 92.5
